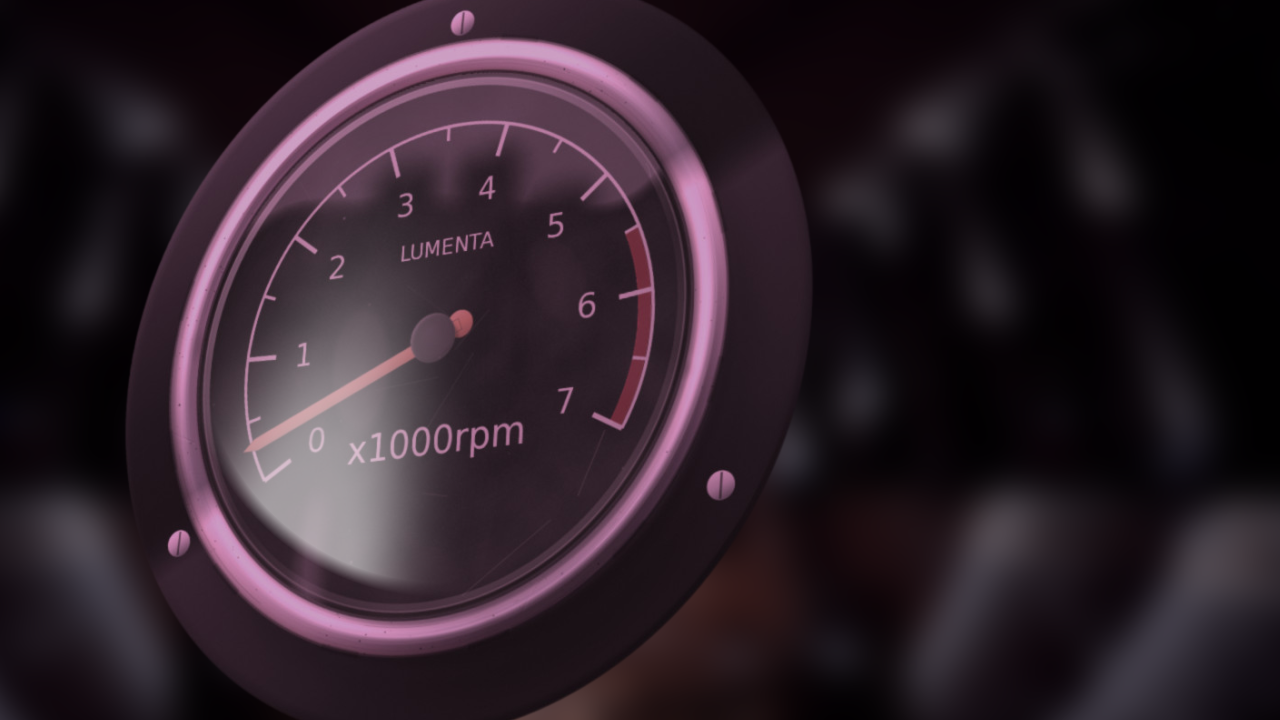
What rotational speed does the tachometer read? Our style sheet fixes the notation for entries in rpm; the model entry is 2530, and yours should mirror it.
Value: 250
